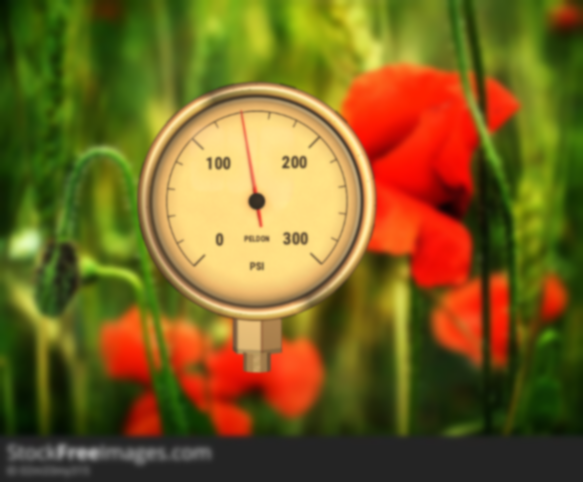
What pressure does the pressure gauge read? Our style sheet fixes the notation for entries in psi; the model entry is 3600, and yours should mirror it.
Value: 140
